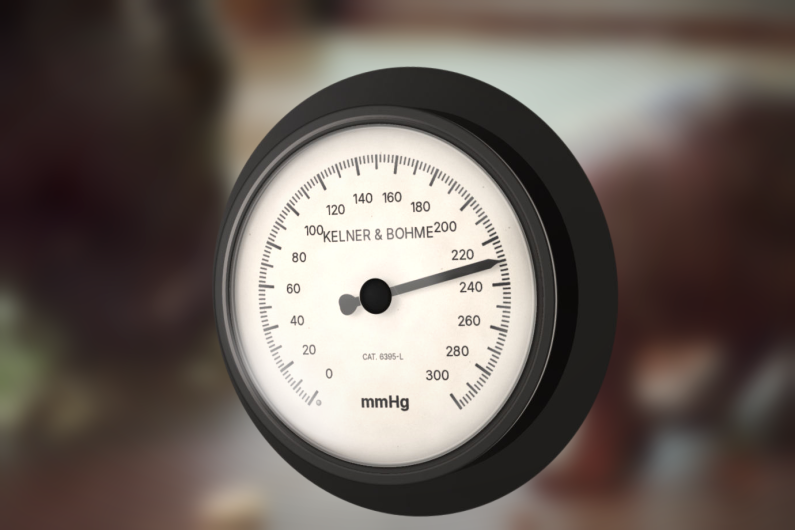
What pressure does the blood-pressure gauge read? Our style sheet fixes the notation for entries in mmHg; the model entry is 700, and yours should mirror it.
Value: 230
